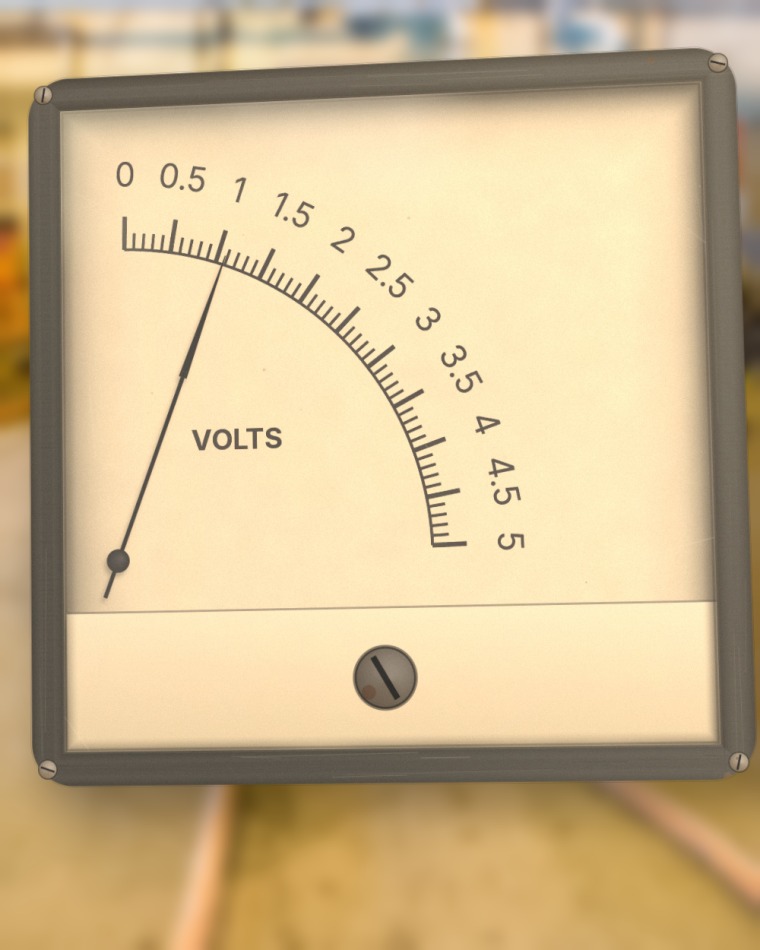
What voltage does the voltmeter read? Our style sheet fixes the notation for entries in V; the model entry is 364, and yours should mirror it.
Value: 1.1
